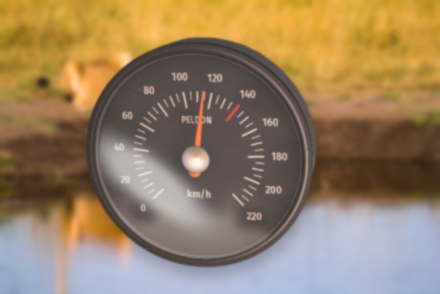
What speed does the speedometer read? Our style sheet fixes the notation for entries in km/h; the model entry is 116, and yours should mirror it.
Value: 115
